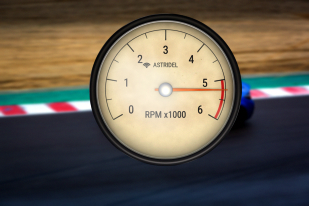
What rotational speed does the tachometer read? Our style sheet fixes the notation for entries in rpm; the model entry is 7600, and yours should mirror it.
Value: 5250
